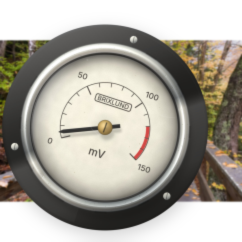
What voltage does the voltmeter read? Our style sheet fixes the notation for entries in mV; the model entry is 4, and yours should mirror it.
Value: 5
